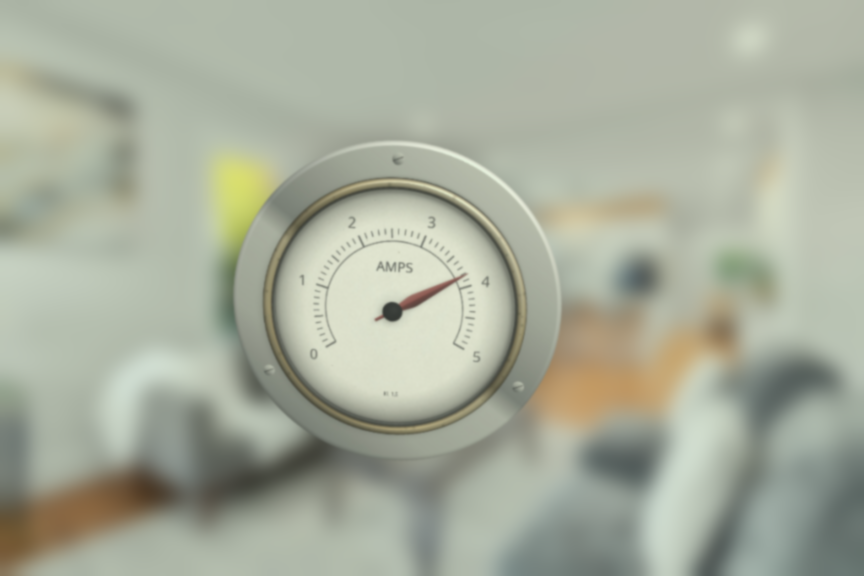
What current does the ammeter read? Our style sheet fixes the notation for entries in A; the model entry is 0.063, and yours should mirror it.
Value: 3.8
